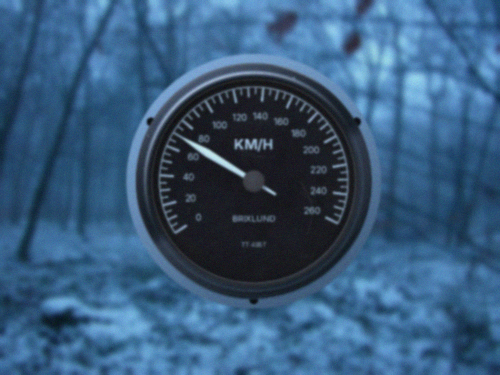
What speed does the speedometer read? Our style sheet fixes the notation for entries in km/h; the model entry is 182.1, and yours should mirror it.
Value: 70
